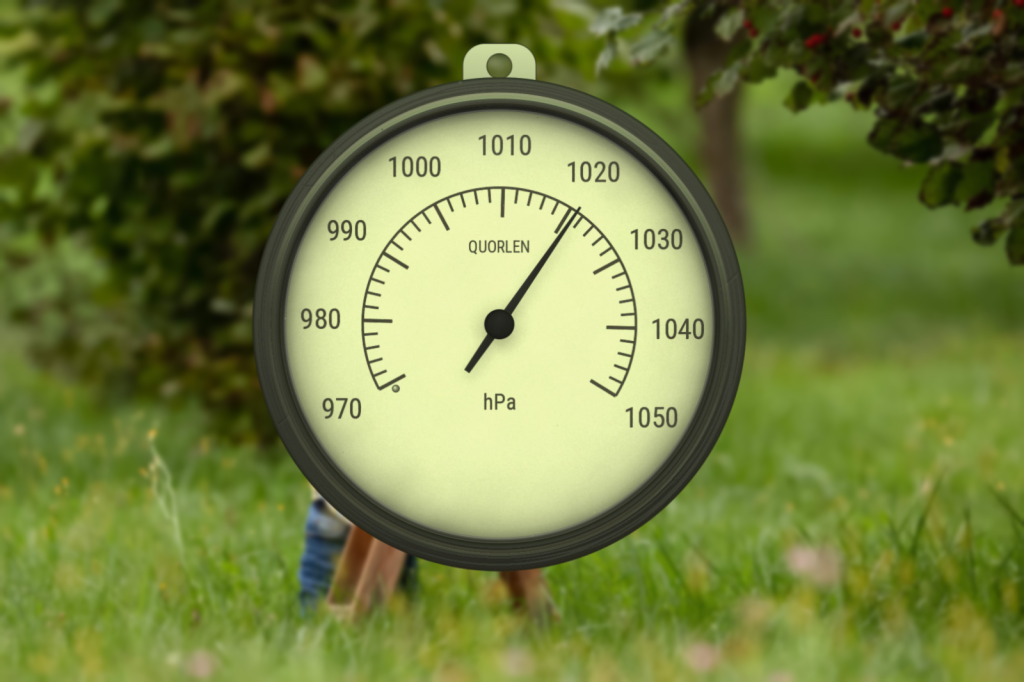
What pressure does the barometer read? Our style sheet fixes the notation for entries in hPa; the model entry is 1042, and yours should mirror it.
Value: 1021
